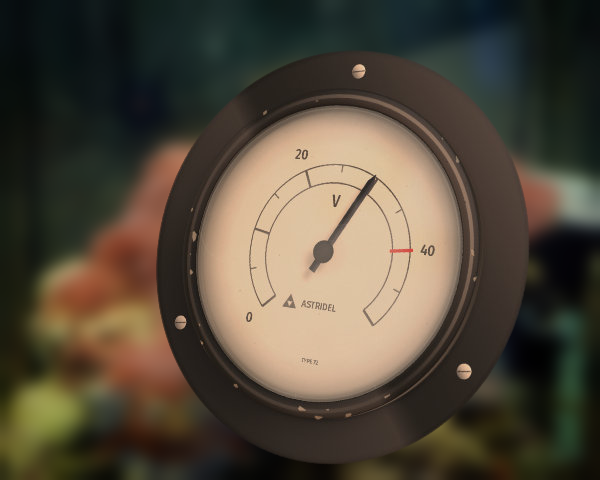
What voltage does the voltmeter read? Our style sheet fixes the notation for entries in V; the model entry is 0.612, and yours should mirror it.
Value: 30
